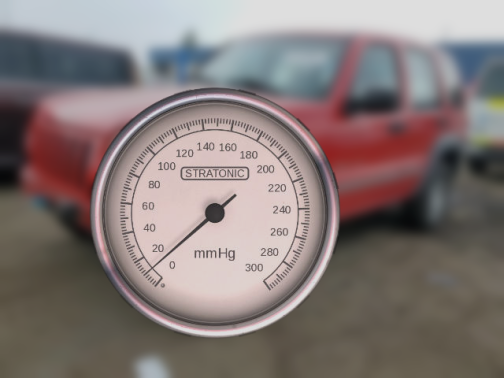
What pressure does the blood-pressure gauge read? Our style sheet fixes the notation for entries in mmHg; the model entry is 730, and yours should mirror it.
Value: 10
